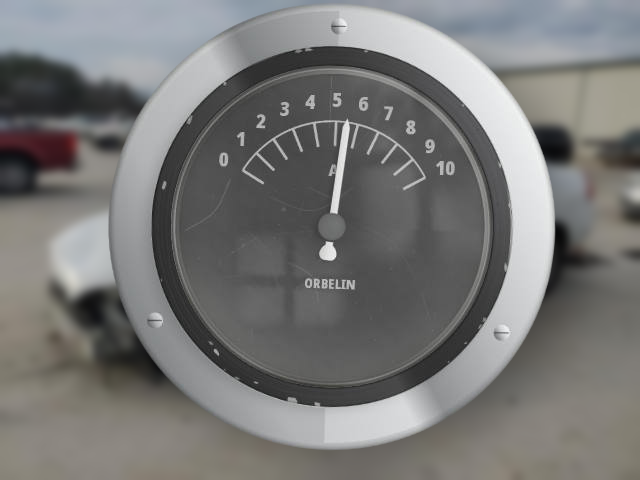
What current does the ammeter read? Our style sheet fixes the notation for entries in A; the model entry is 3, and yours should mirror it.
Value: 5.5
